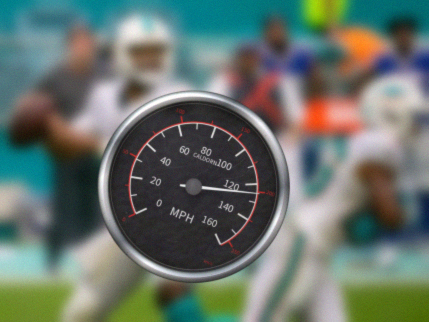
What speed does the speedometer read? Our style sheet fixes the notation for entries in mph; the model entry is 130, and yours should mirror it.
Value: 125
